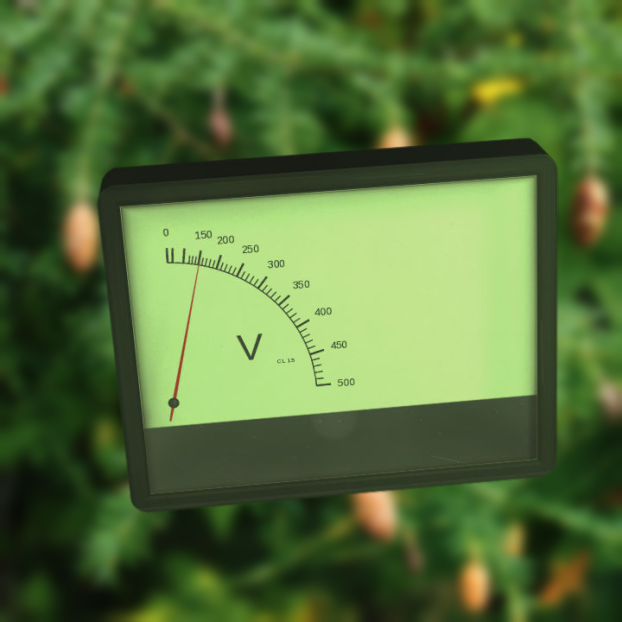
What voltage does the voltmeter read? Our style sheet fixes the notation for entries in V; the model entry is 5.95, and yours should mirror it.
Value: 150
